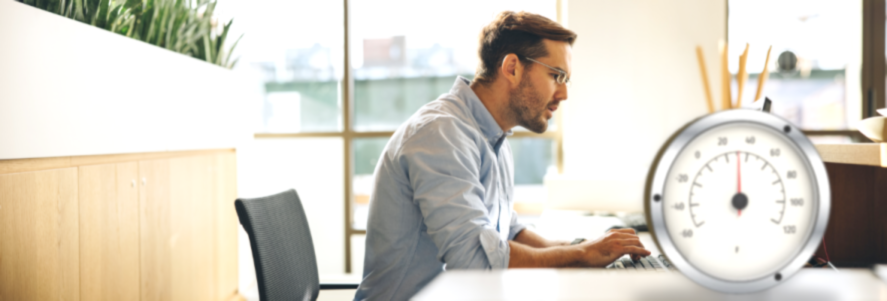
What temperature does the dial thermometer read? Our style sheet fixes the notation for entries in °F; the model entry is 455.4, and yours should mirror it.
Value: 30
